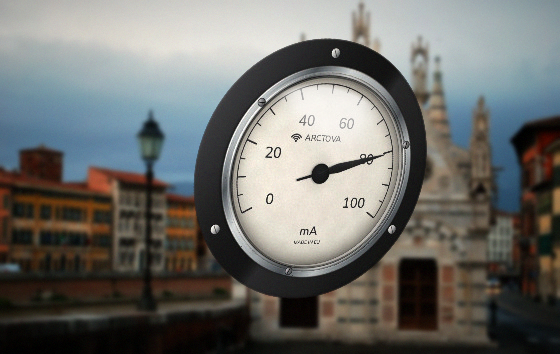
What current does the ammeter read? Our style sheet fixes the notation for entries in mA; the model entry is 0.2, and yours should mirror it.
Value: 80
